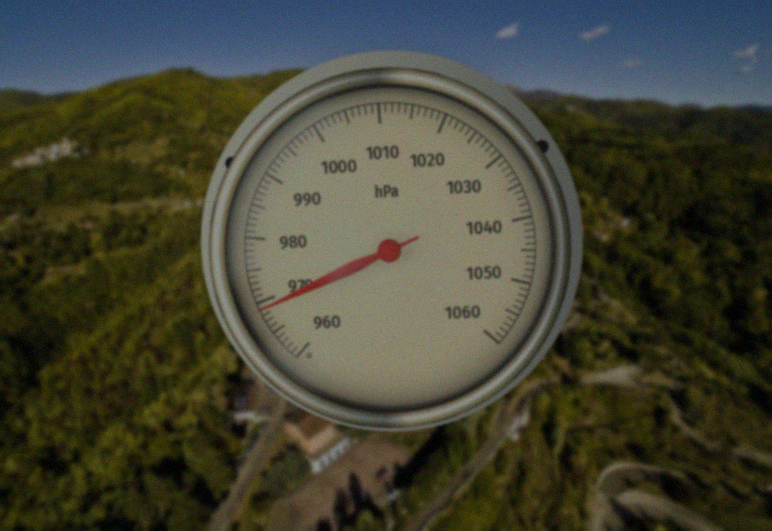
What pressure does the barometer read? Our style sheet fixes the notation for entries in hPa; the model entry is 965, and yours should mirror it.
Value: 969
